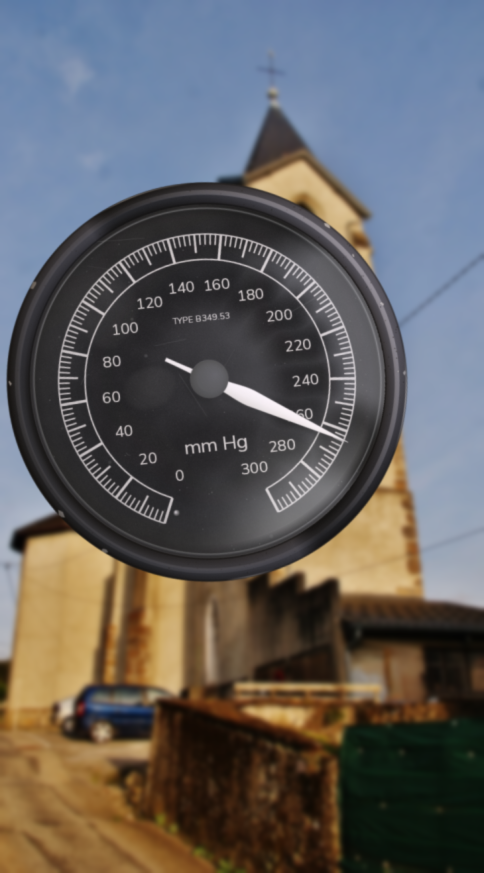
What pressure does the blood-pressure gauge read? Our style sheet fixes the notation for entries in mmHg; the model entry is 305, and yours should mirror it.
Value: 264
